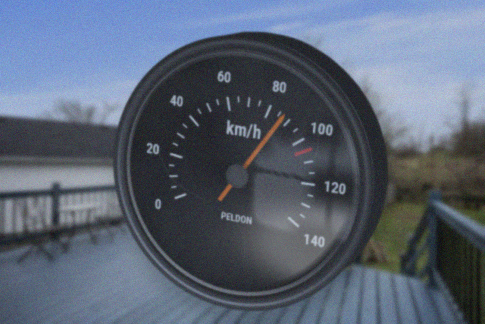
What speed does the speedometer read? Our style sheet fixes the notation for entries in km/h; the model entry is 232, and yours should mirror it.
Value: 87.5
